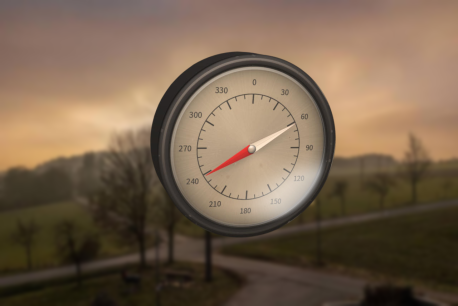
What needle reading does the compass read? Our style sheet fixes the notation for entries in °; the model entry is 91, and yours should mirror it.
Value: 240
